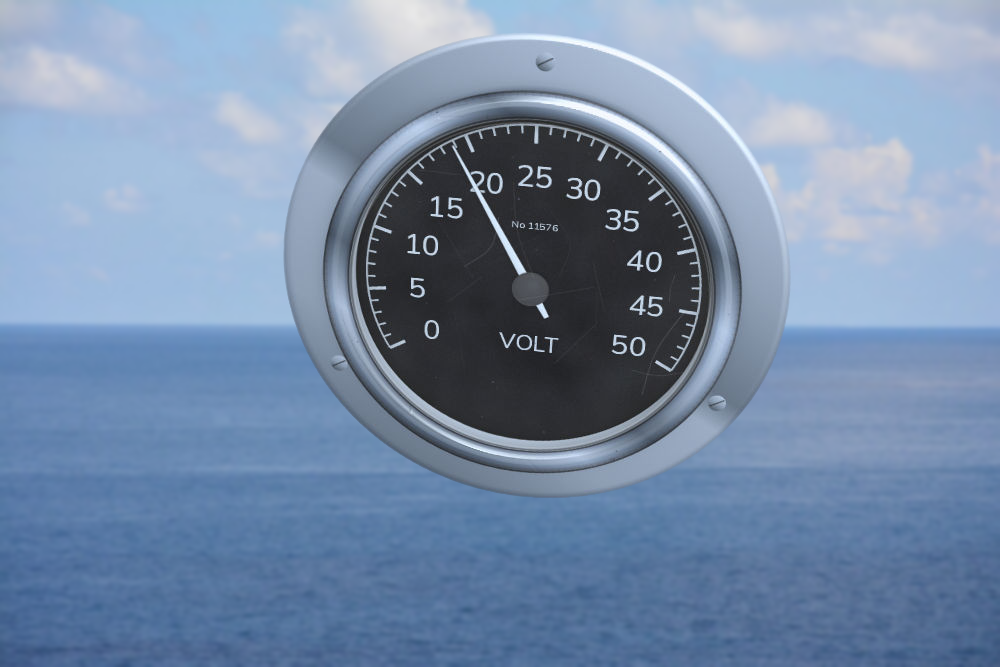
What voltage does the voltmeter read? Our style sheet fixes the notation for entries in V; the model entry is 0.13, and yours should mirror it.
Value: 19
